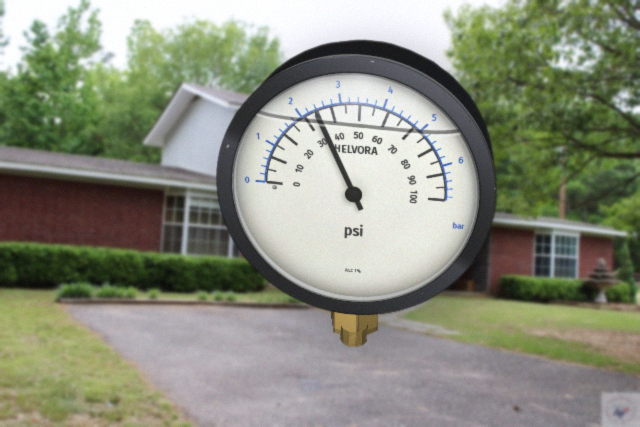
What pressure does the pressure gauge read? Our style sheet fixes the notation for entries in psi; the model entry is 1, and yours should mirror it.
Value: 35
